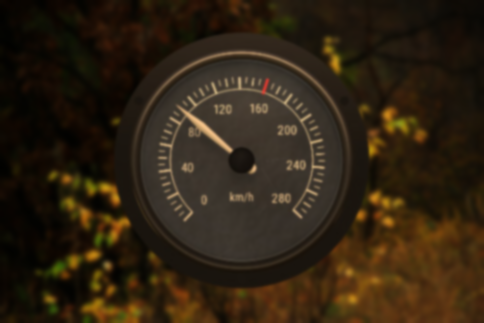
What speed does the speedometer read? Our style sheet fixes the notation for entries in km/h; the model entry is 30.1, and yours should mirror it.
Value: 90
